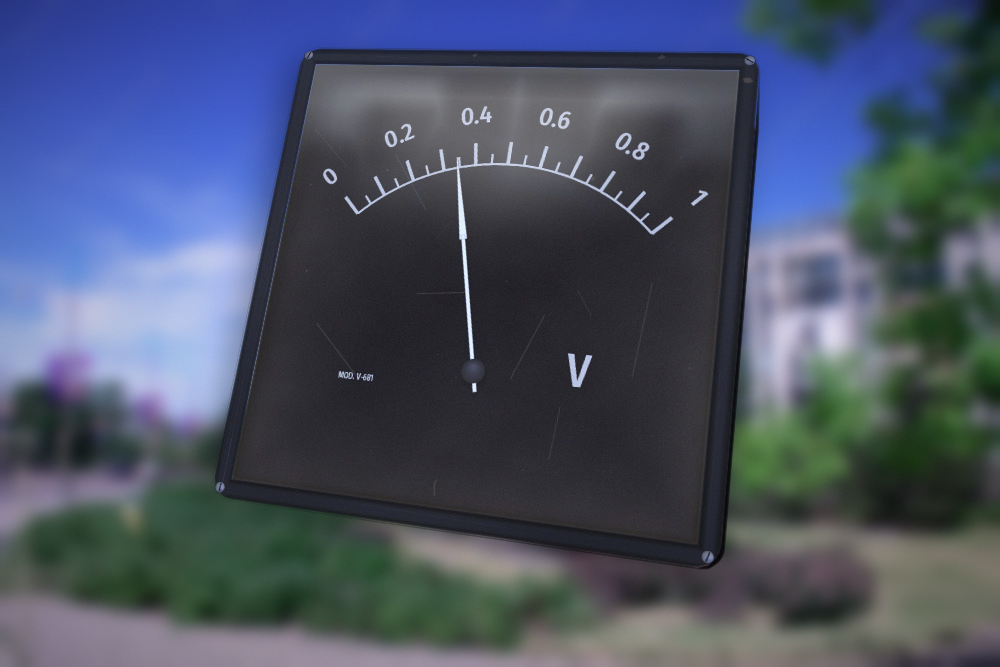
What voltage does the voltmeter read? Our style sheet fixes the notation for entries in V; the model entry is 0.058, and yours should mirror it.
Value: 0.35
